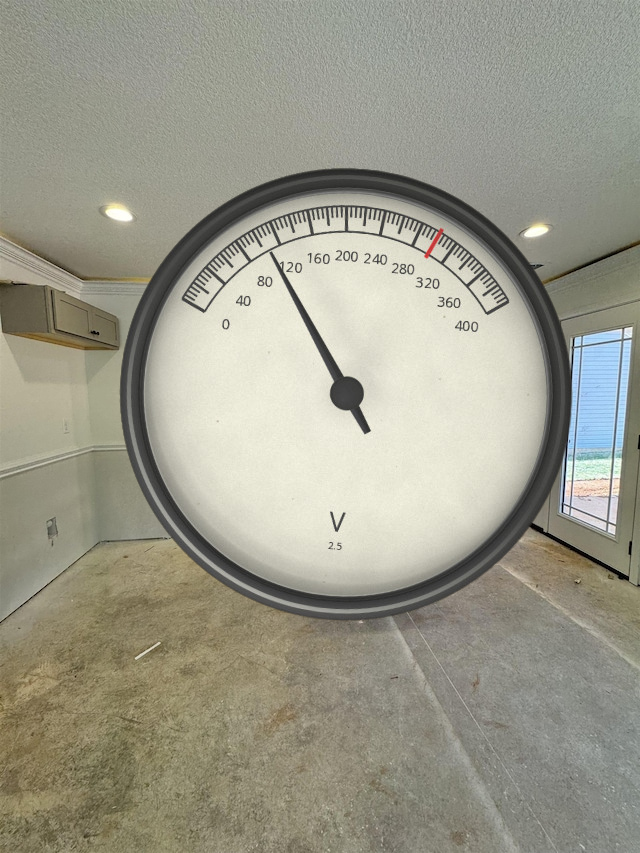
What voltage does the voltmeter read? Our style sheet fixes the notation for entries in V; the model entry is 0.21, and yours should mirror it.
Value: 105
